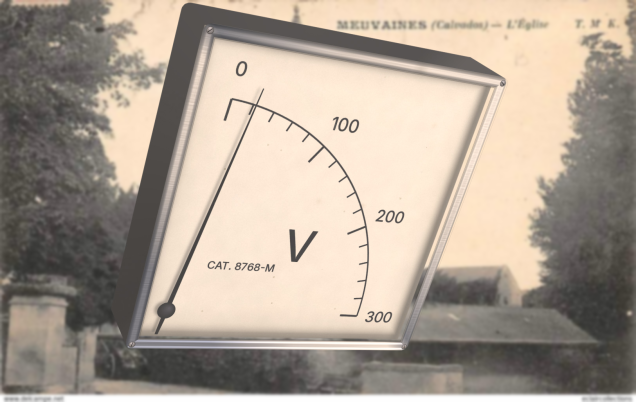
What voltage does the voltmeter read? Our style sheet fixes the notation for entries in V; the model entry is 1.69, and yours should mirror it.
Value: 20
